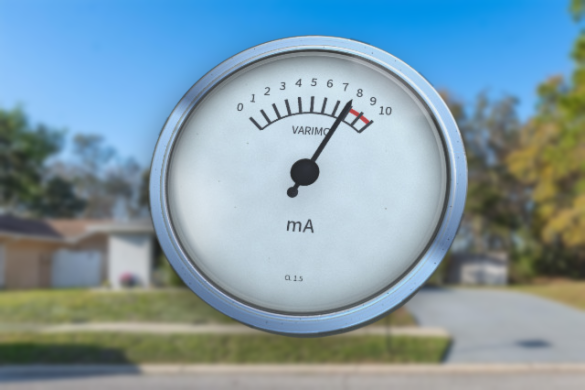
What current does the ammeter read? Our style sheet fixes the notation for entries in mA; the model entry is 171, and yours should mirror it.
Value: 8
